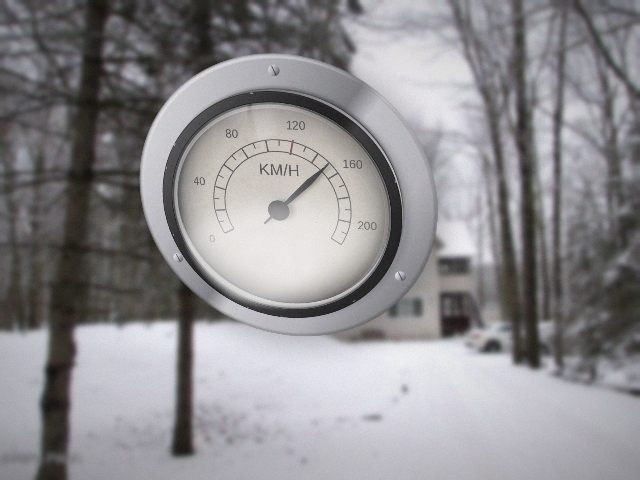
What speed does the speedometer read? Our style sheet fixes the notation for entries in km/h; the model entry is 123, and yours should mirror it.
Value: 150
